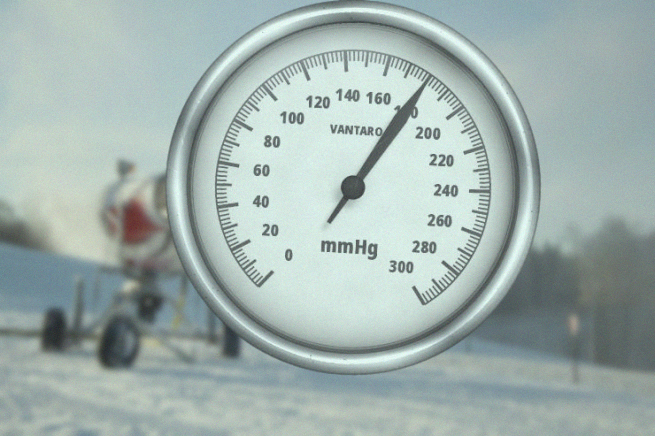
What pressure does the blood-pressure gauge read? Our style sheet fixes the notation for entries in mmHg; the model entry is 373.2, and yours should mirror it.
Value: 180
